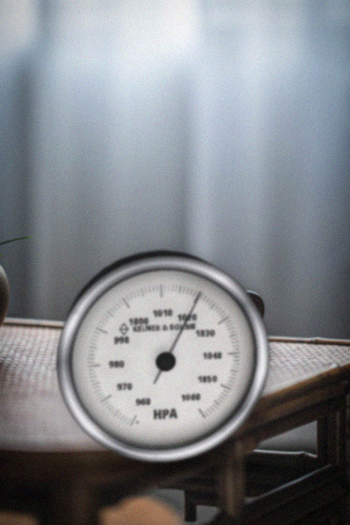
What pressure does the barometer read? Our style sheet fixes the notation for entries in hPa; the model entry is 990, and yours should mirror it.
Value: 1020
